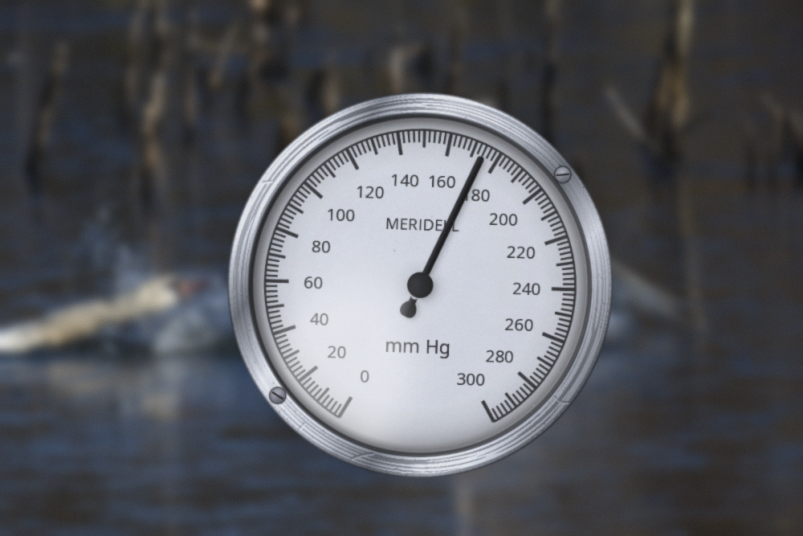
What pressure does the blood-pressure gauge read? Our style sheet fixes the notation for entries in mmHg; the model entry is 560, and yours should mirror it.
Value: 174
